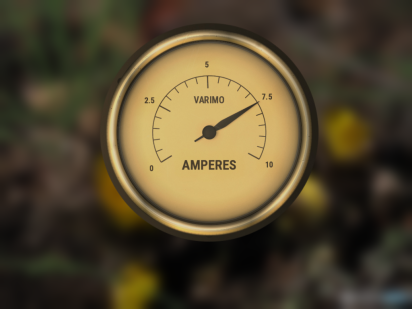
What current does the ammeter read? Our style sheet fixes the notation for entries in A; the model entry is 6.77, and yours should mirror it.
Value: 7.5
